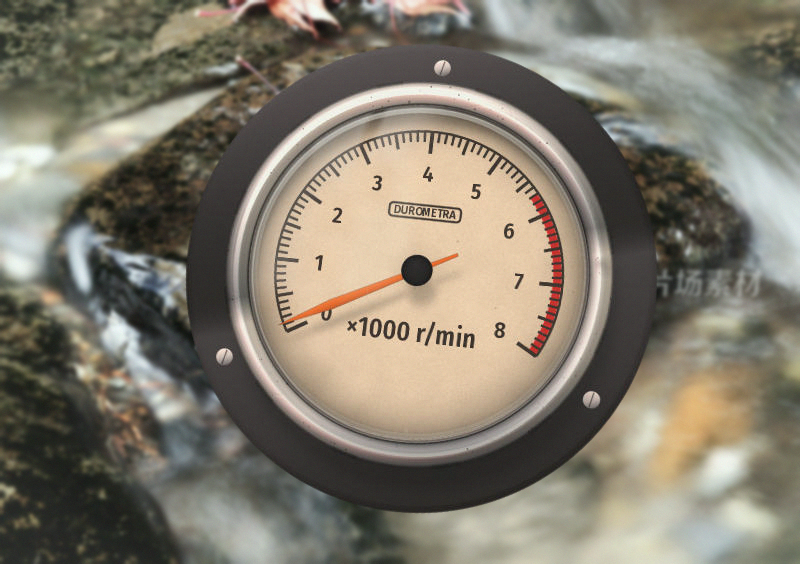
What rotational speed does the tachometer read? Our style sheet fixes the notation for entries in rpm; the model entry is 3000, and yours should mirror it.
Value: 100
